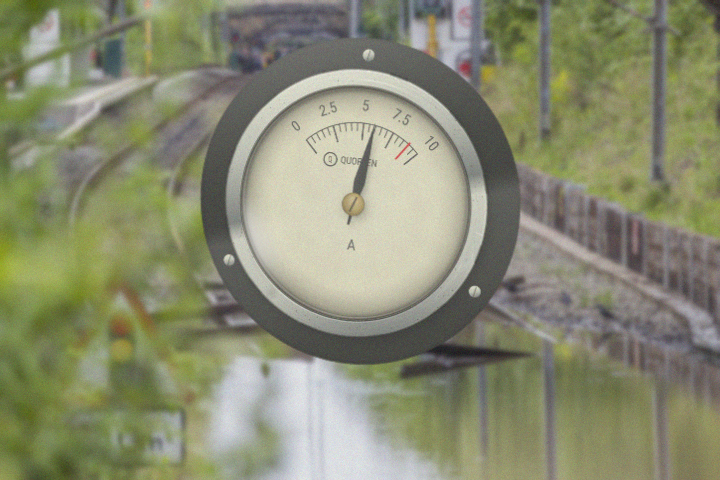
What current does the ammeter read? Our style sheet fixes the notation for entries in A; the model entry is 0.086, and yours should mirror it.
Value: 6
